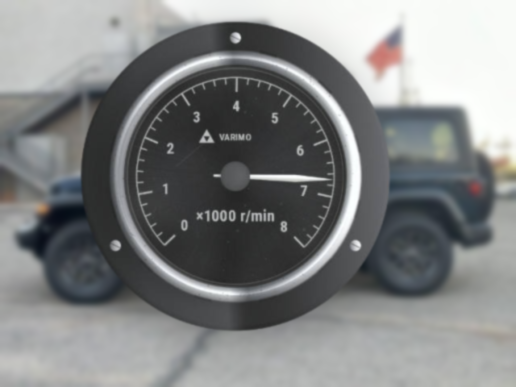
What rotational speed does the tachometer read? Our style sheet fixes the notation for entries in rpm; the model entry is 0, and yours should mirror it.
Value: 6700
